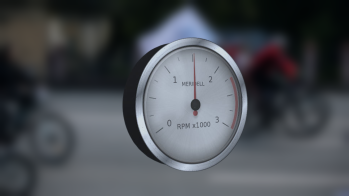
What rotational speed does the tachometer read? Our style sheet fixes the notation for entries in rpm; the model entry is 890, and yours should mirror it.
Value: 1500
